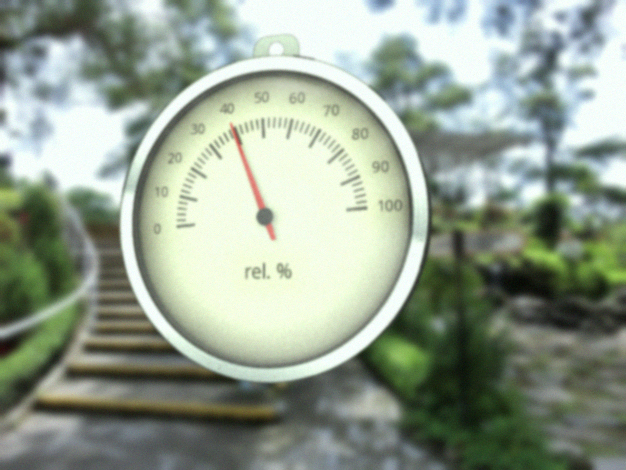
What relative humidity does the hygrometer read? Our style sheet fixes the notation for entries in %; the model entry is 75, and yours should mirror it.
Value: 40
